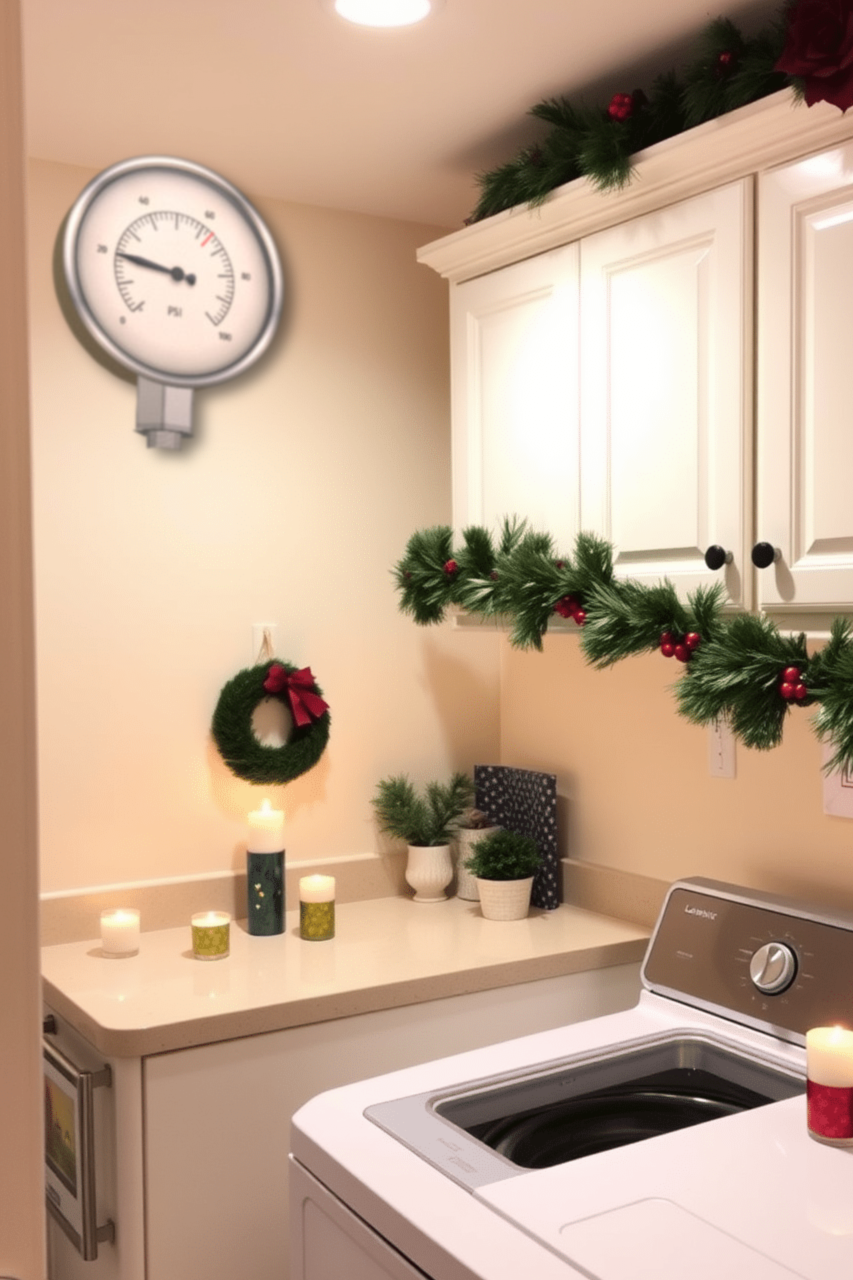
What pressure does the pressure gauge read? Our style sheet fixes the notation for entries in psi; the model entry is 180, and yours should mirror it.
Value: 20
